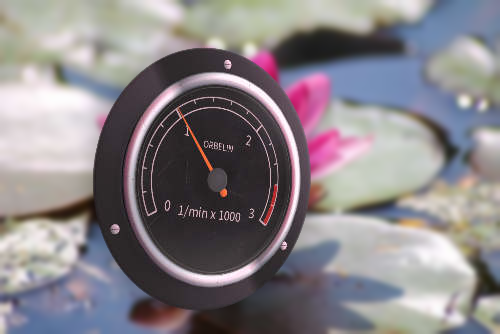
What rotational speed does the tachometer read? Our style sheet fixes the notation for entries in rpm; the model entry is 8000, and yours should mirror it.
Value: 1000
